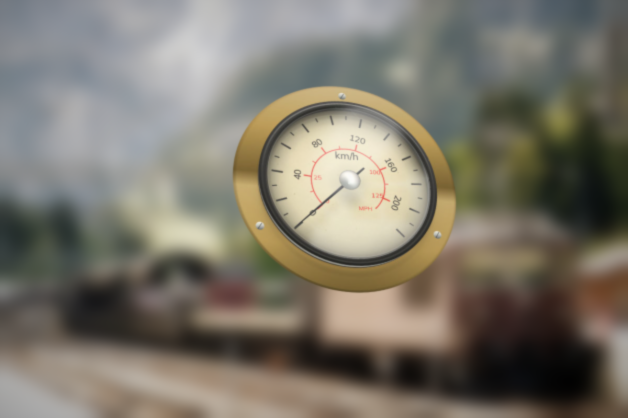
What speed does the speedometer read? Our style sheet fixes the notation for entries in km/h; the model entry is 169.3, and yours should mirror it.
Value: 0
